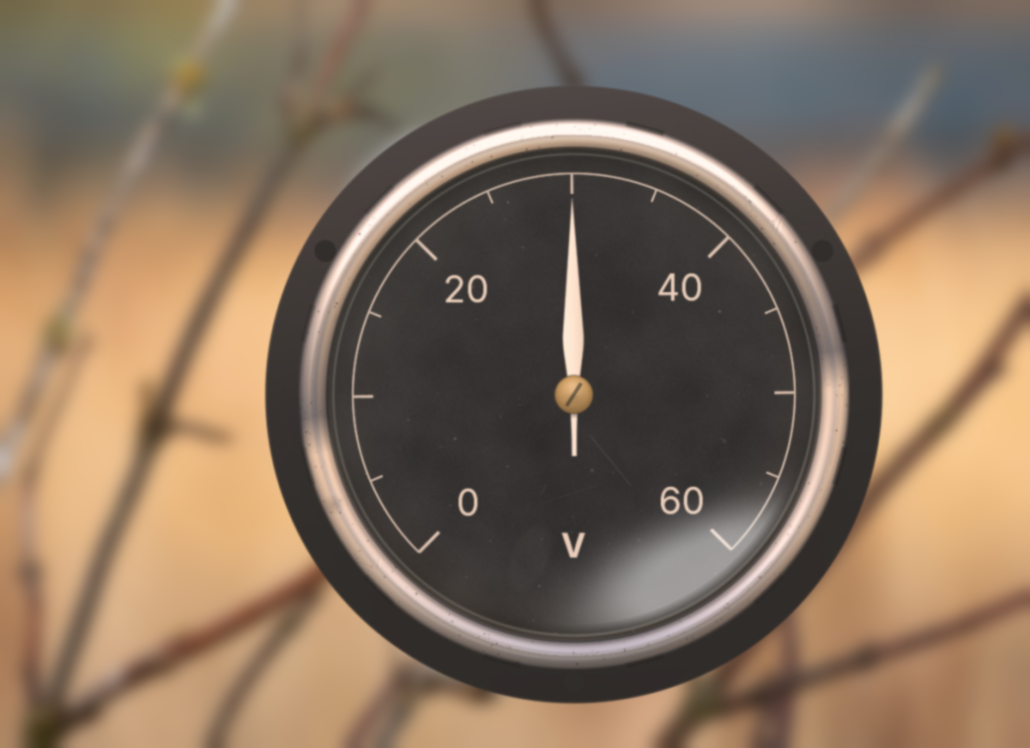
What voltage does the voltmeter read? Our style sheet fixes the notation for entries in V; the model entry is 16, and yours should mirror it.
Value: 30
